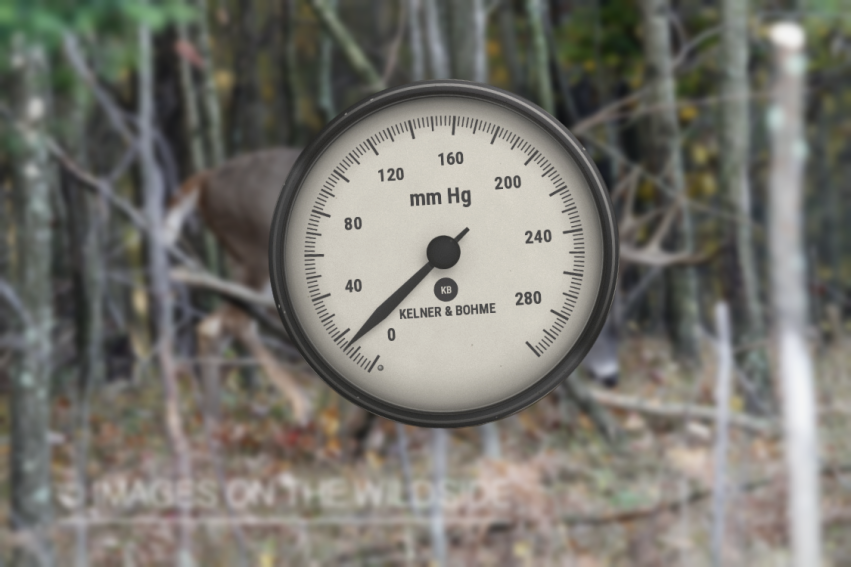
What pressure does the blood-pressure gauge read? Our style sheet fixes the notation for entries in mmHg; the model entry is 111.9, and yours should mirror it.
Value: 14
